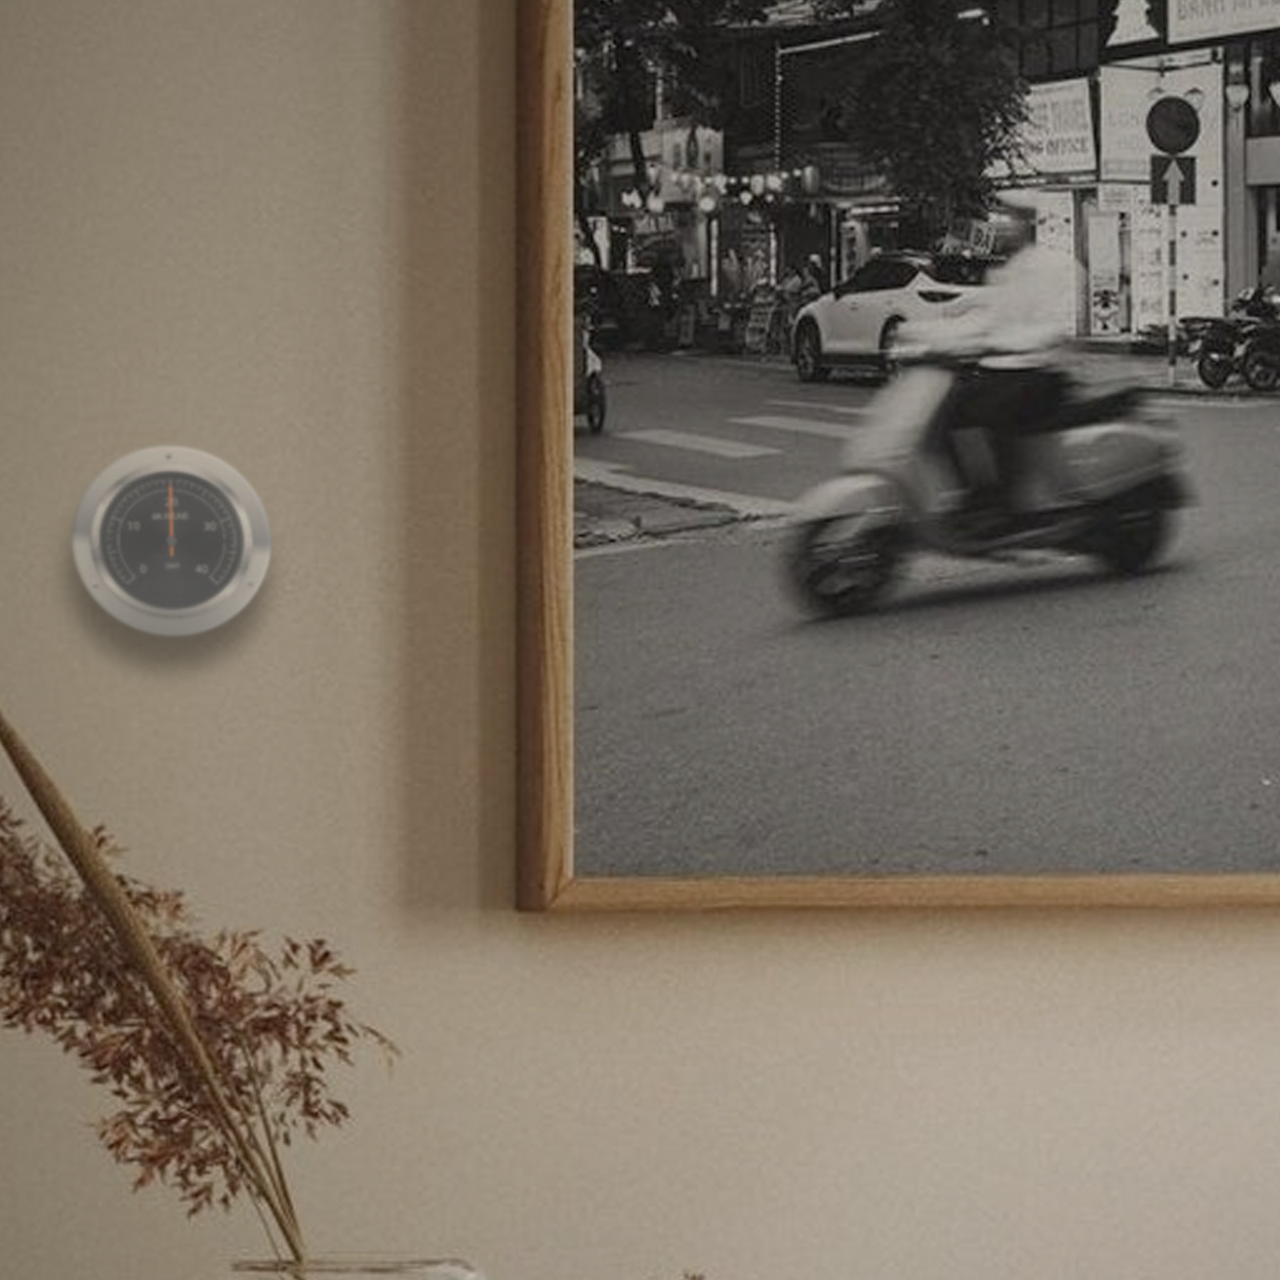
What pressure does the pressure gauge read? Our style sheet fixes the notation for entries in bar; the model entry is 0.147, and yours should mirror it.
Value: 20
